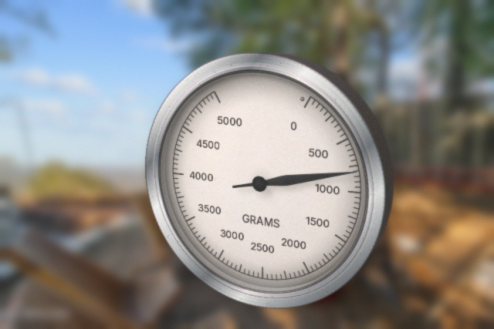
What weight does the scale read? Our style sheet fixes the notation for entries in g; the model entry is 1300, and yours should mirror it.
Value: 800
